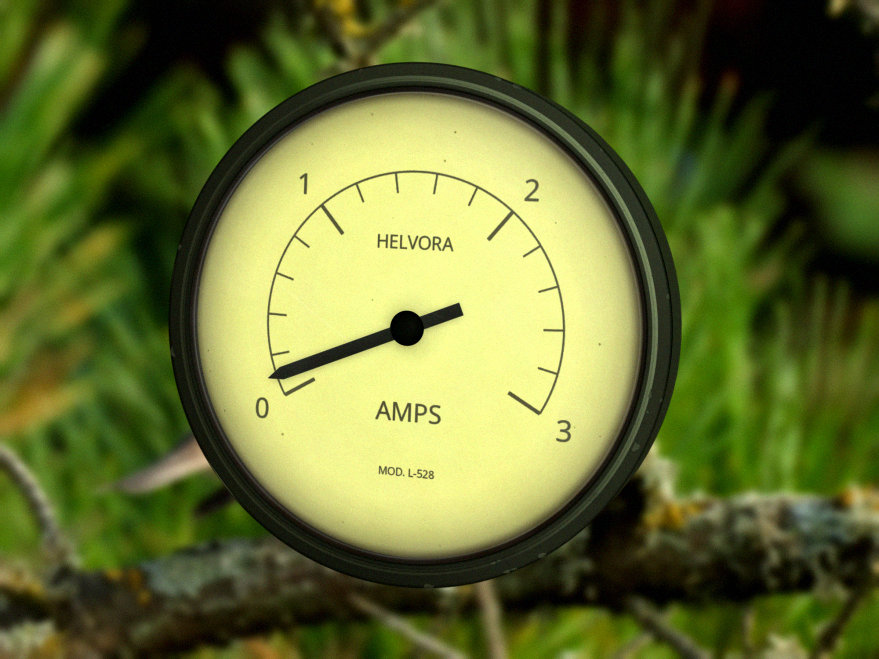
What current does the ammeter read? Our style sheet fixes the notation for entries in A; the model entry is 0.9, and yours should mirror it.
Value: 0.1
